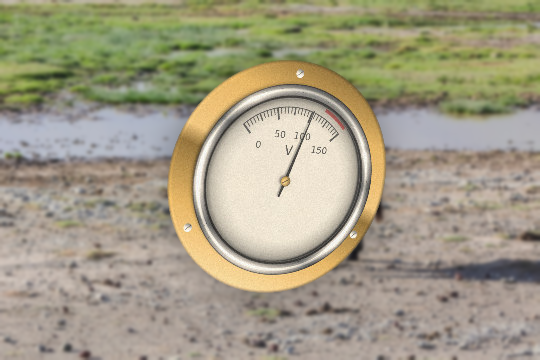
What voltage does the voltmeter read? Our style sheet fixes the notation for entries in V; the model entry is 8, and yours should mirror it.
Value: 100
